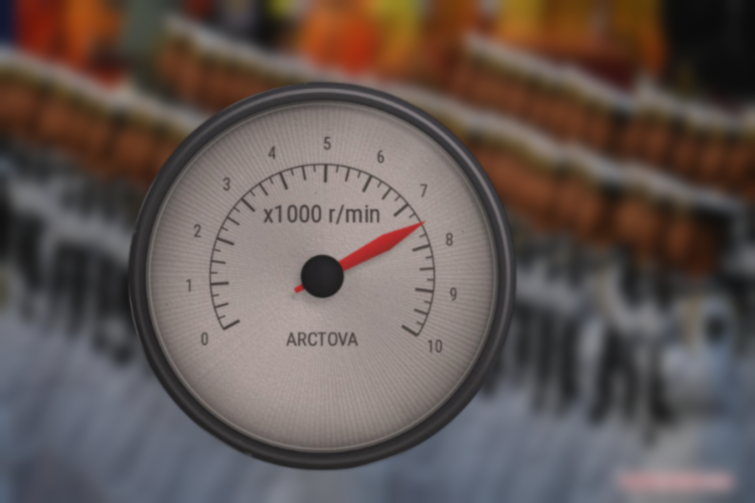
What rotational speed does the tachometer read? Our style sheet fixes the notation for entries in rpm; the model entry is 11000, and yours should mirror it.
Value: 7500
